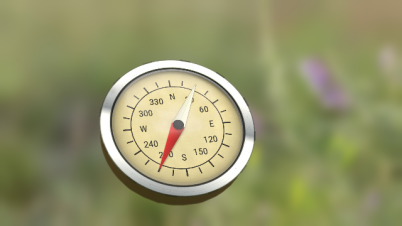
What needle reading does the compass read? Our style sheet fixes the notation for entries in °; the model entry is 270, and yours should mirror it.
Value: 210
